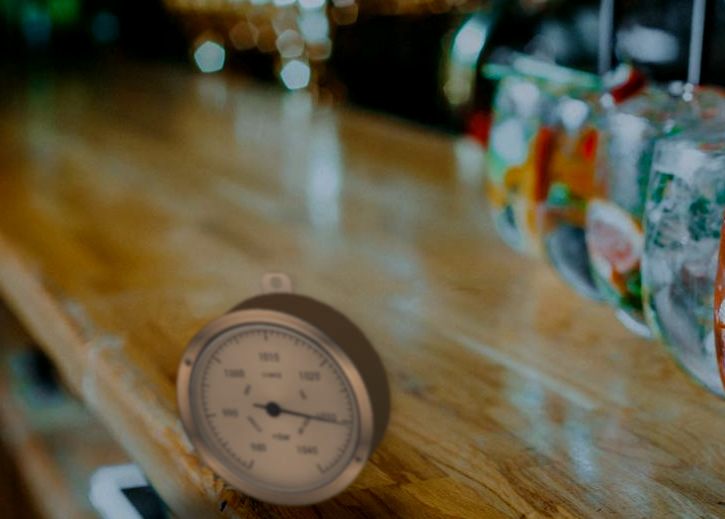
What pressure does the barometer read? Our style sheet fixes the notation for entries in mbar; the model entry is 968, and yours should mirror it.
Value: 1030
